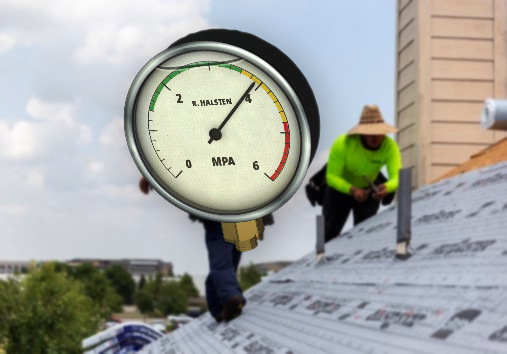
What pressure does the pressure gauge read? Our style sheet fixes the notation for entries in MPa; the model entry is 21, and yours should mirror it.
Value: 3.9
